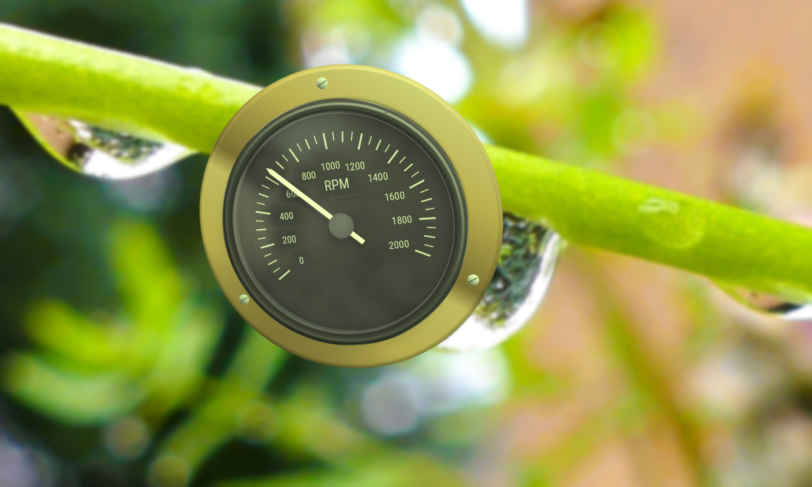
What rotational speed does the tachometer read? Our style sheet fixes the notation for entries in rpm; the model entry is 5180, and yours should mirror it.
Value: 650
